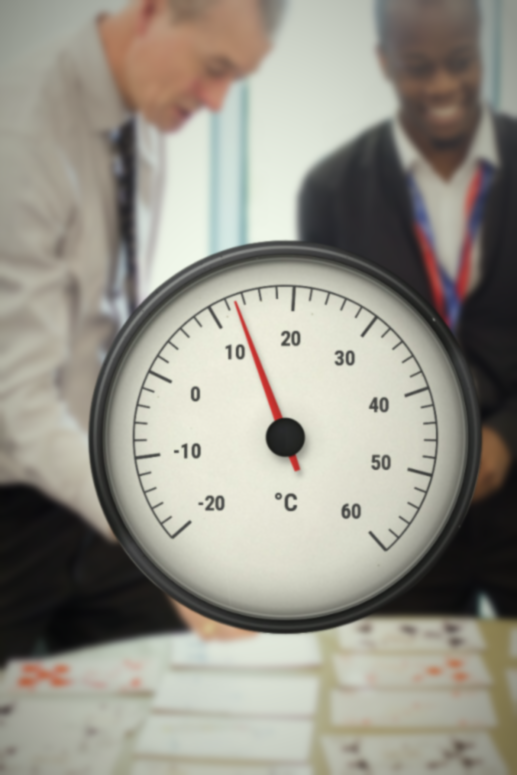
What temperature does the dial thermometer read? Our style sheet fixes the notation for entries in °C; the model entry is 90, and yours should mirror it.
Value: 13
